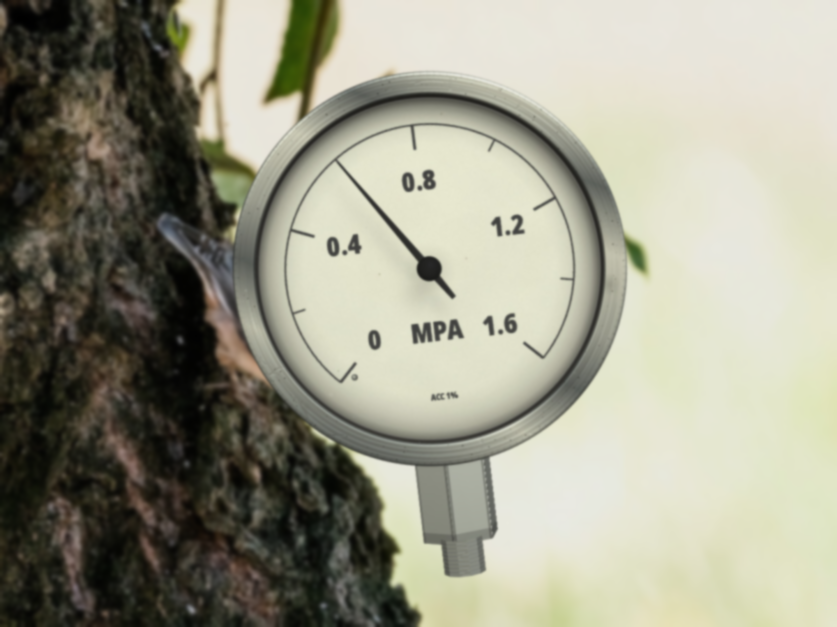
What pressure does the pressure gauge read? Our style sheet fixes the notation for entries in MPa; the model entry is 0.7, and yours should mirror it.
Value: 0.6
